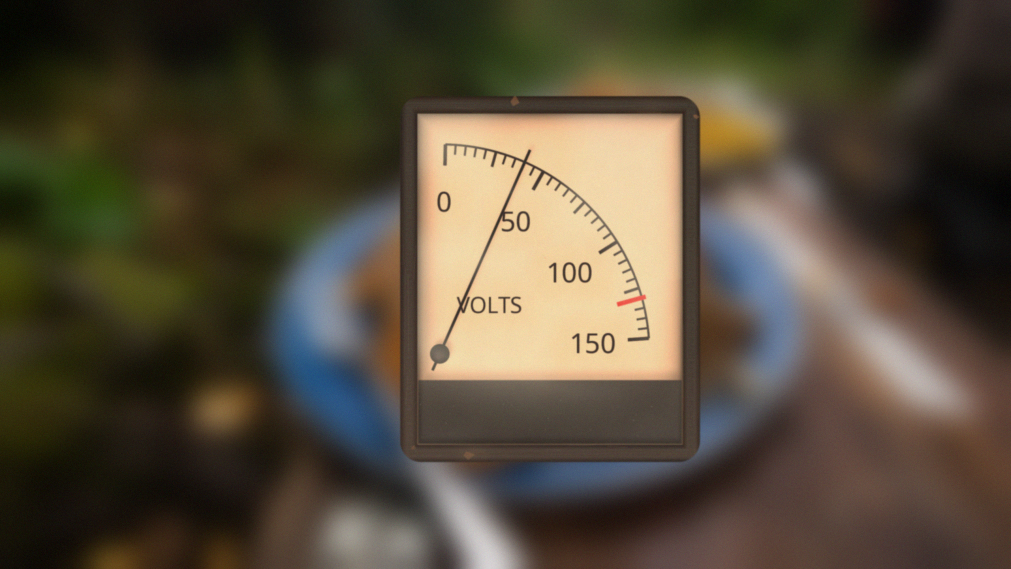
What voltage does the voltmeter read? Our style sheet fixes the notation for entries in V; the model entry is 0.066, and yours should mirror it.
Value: 40
